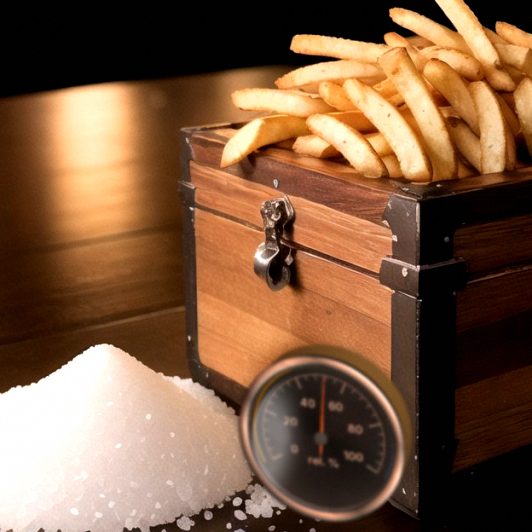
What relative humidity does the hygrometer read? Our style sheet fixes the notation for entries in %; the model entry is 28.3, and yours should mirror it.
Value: 52
